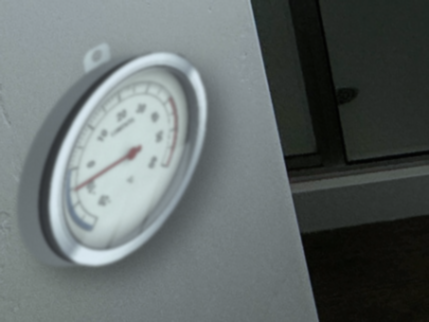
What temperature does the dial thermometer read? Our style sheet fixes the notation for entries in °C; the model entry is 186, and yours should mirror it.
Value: -5
